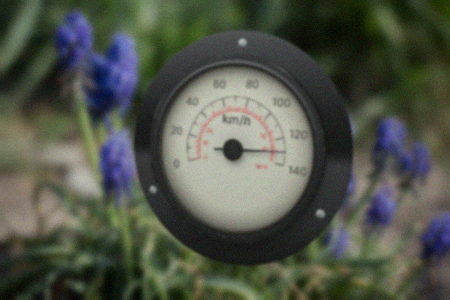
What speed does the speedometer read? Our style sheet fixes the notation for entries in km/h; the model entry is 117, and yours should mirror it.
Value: 130
